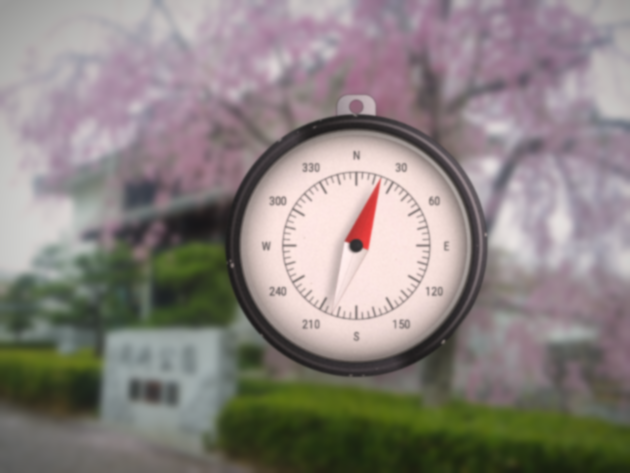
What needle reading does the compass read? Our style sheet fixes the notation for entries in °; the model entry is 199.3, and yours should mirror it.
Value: 20
